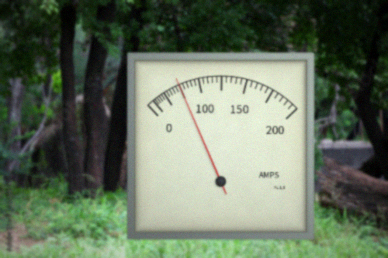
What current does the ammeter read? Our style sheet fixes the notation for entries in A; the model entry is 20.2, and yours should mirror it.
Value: 75
